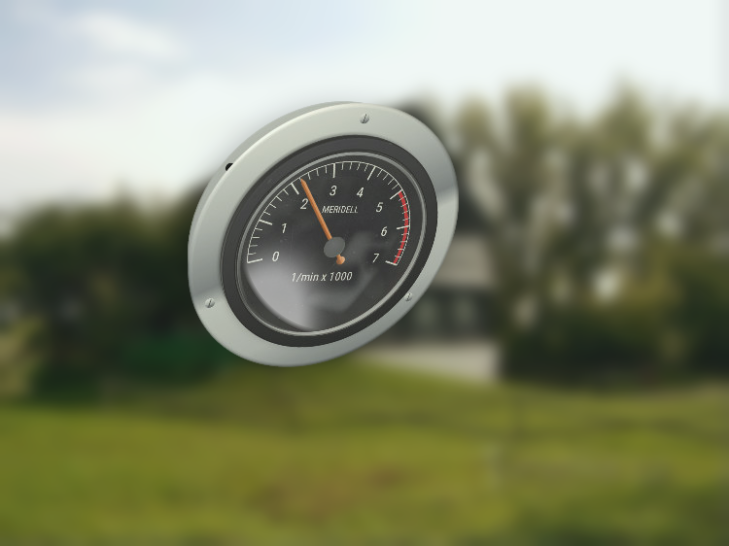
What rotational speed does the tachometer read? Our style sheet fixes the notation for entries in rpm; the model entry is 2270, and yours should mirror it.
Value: 2200
